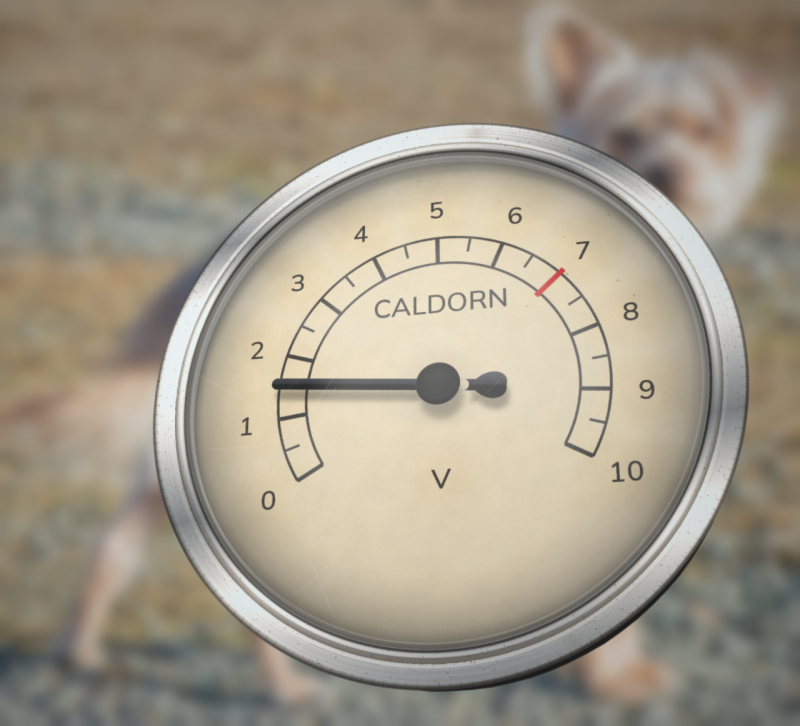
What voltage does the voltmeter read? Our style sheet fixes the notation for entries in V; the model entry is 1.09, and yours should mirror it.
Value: 1.5
